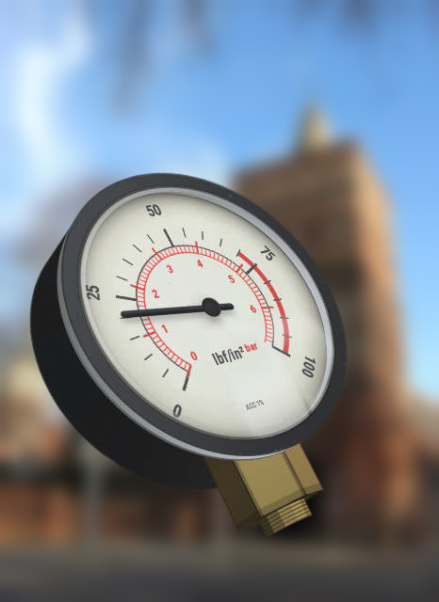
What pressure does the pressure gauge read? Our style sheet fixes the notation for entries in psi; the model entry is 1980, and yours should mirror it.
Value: 20
